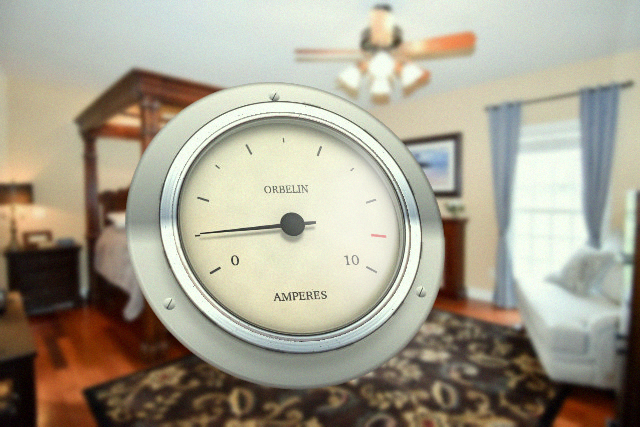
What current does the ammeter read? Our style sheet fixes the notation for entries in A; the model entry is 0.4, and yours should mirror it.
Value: 1
